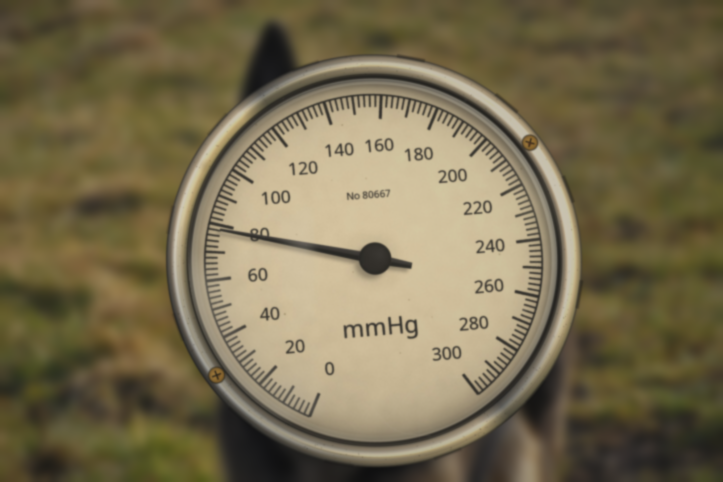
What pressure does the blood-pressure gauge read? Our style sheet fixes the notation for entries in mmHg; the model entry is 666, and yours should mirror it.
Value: 78
